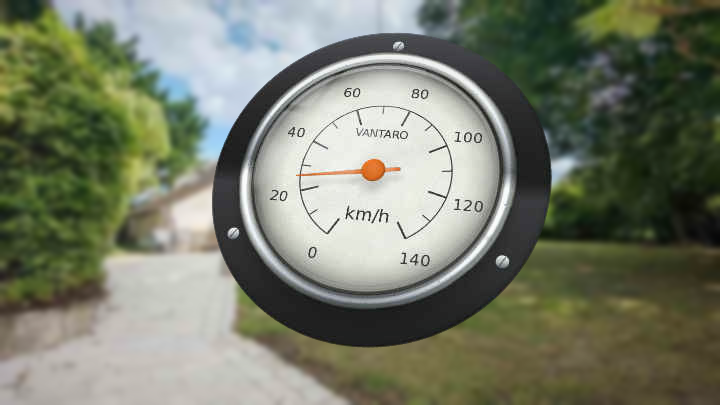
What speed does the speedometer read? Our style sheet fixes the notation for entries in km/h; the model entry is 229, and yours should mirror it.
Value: 25
